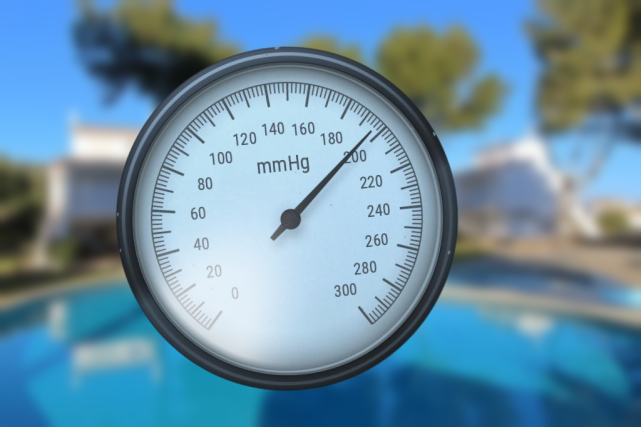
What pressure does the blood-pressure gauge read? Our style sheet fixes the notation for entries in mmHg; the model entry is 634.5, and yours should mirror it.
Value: 196
